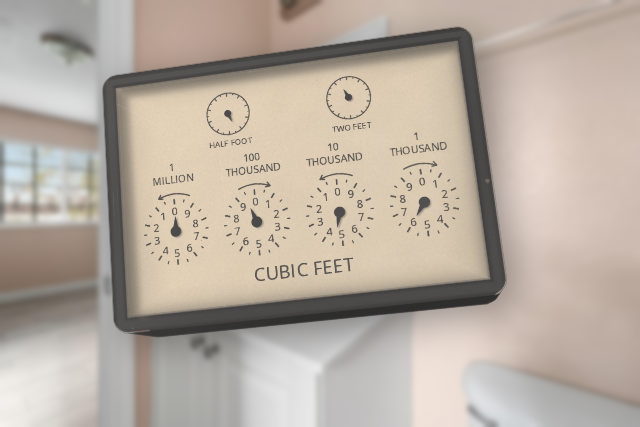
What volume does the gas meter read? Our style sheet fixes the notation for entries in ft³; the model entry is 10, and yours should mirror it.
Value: 994600
